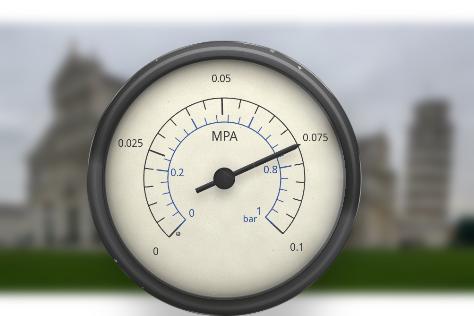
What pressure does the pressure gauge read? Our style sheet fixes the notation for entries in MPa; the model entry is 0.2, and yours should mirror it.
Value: 0.075
